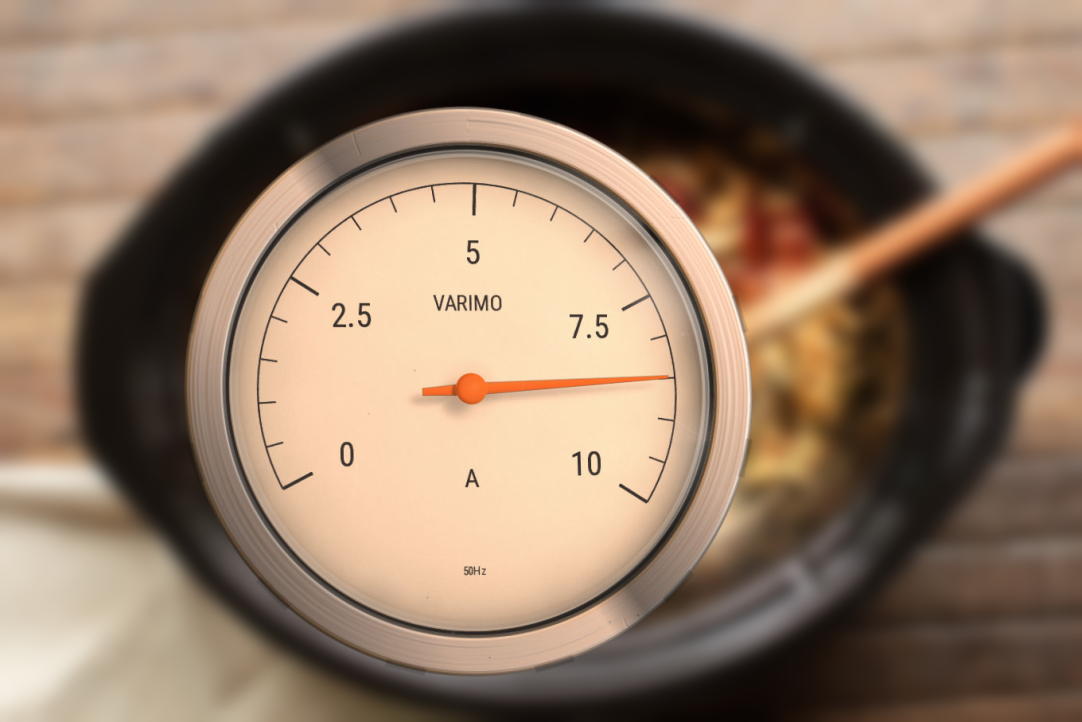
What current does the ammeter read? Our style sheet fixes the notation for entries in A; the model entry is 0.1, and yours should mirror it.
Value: 8.5
